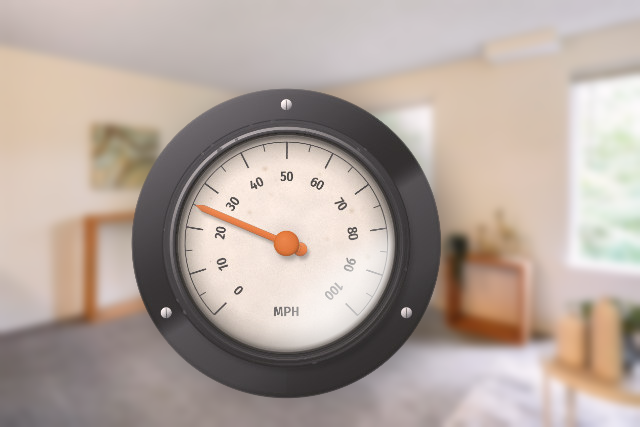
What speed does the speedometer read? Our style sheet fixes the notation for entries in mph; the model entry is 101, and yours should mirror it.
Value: 25
